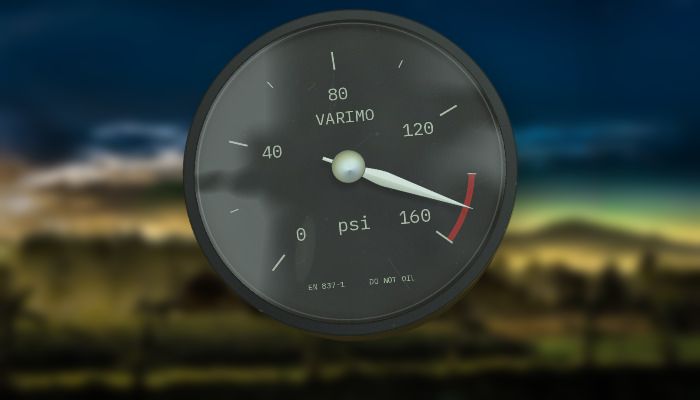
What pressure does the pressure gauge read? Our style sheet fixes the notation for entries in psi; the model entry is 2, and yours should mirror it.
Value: 150
